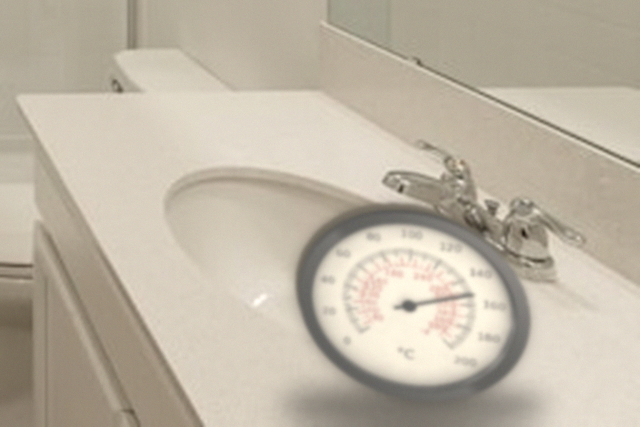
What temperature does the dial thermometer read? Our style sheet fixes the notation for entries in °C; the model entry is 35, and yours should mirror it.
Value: 150
